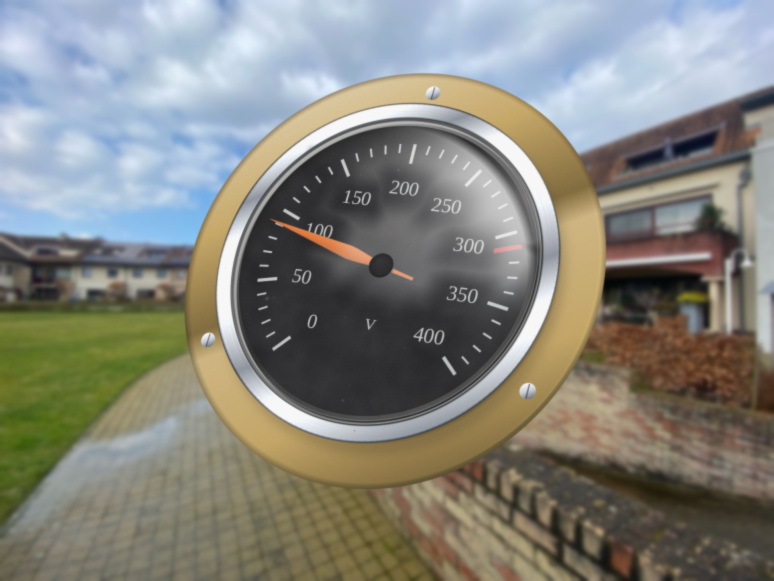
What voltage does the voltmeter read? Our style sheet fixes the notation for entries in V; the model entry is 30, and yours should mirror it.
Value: 90
